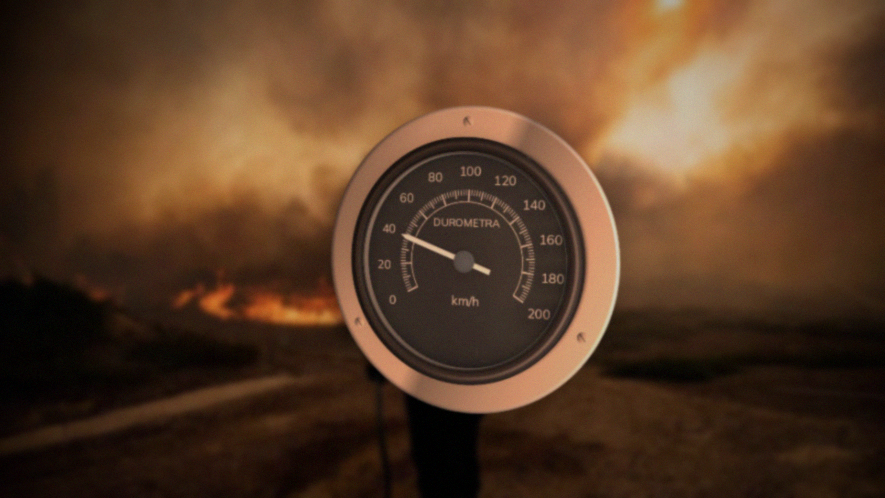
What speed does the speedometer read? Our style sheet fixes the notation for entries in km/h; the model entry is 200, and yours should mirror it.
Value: 40
